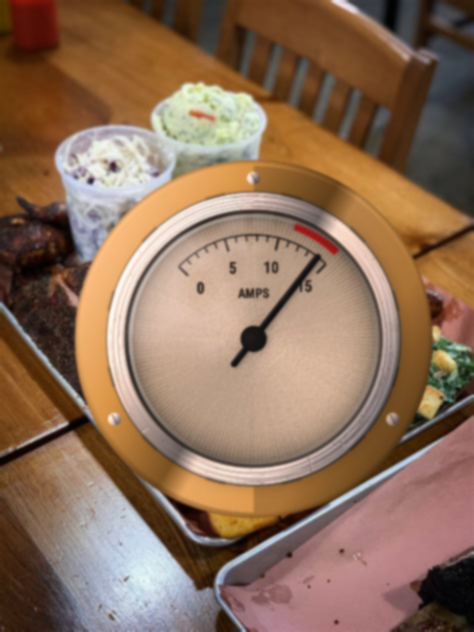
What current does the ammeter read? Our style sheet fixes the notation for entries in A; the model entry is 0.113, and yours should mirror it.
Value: 14
